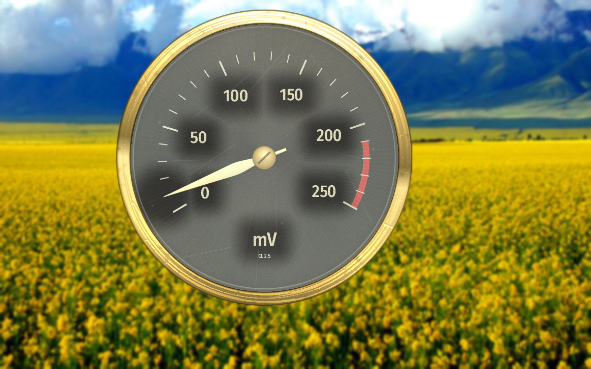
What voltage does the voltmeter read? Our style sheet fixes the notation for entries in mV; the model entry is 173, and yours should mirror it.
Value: 10
